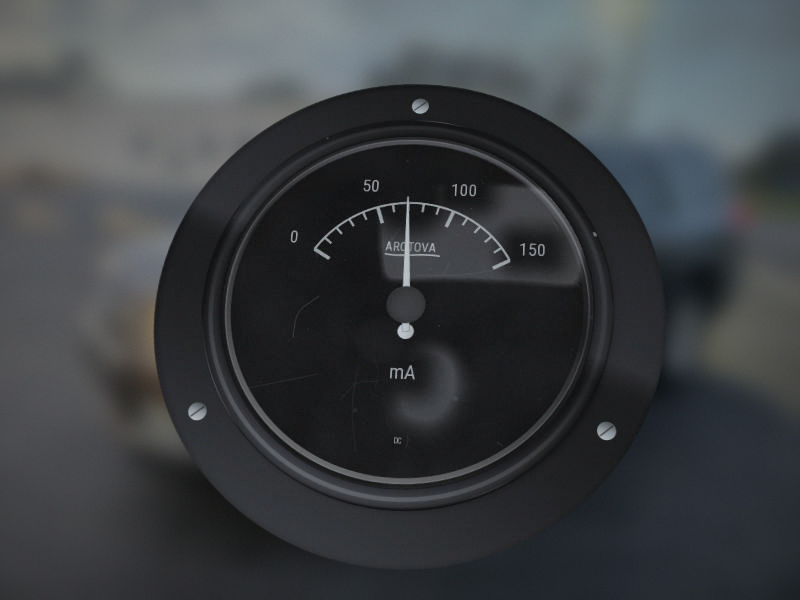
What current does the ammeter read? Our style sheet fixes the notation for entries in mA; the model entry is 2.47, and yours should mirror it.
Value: 70
